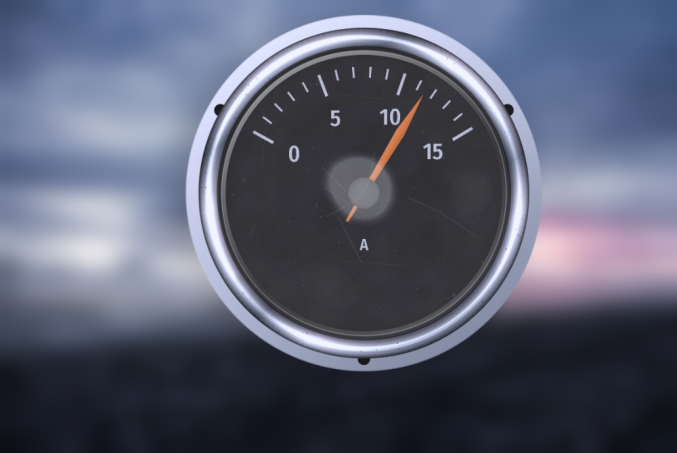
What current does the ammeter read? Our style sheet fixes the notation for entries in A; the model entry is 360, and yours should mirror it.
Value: 11.5
